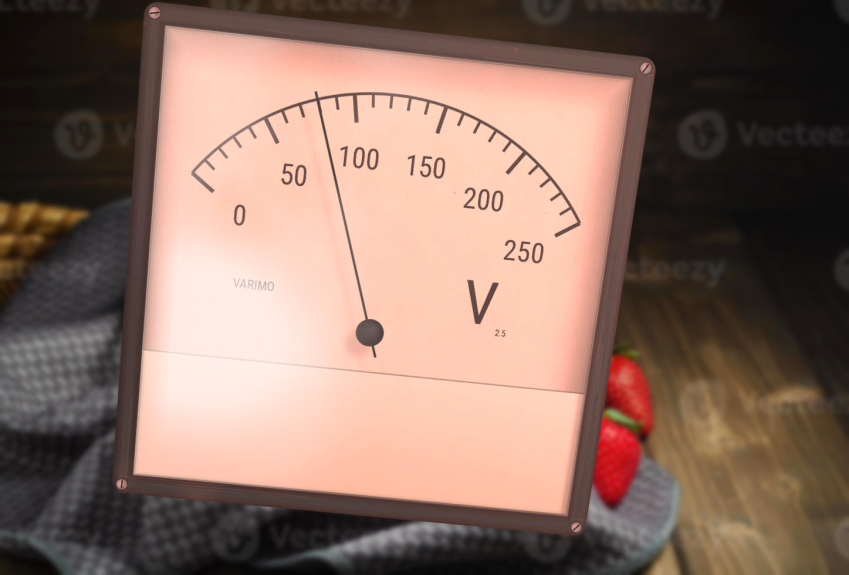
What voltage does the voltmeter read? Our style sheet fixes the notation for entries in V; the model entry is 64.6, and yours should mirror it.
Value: 80
